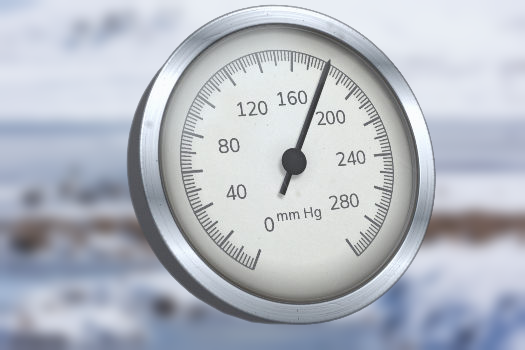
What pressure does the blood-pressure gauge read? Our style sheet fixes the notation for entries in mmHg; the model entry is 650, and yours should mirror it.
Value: 180
